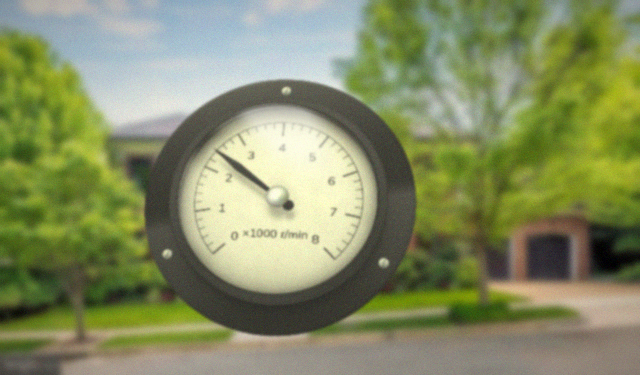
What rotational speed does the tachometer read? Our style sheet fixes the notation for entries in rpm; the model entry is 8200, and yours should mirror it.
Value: 2400
